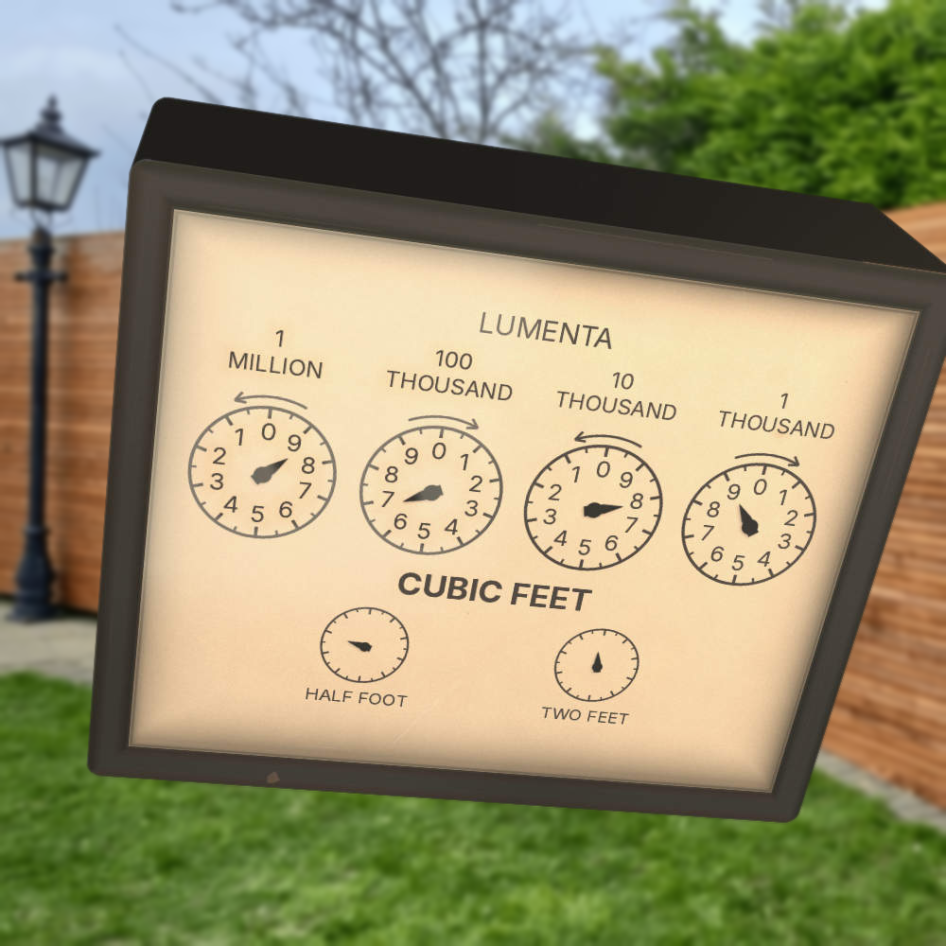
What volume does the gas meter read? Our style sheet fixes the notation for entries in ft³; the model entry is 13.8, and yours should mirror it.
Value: 867900
